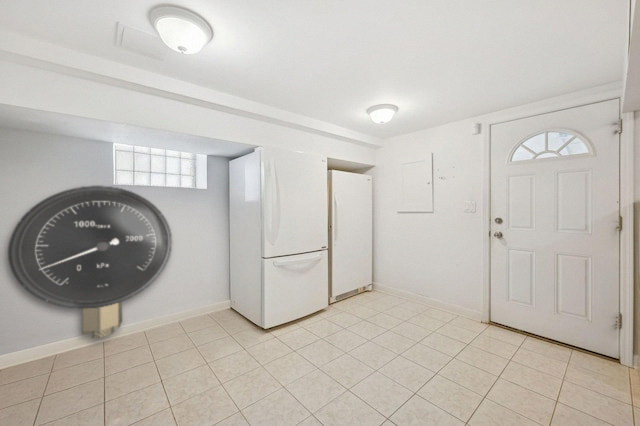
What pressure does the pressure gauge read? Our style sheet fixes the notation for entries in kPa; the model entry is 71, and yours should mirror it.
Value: 250
